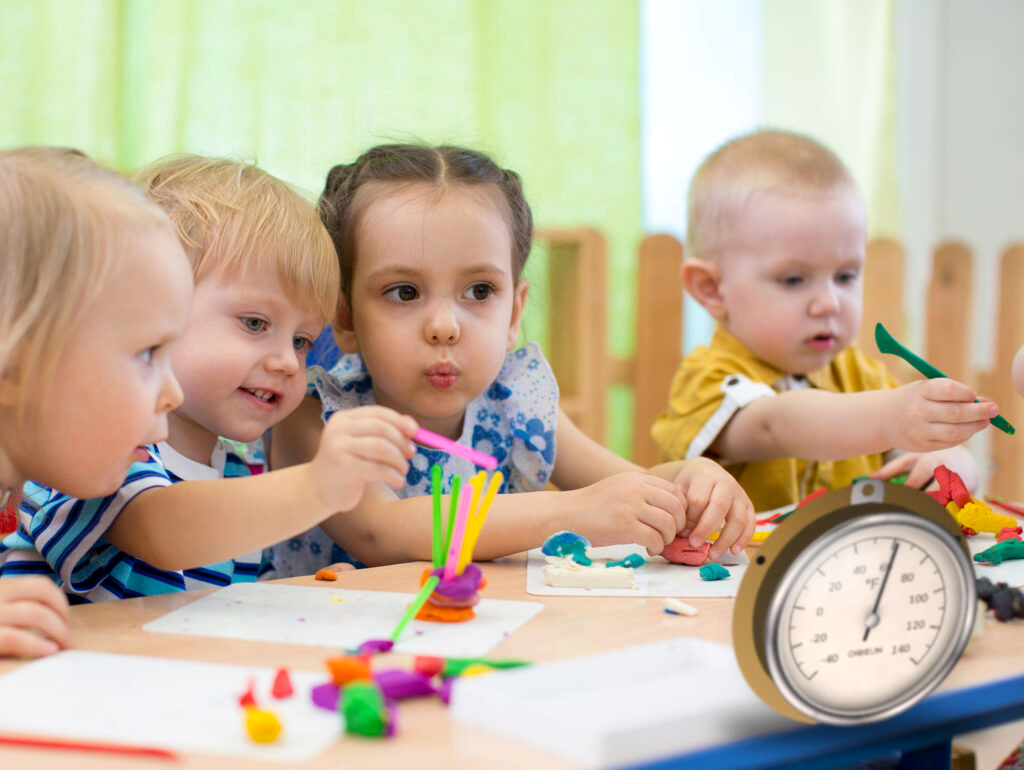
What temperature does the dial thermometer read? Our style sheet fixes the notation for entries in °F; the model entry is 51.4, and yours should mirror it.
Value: 60
